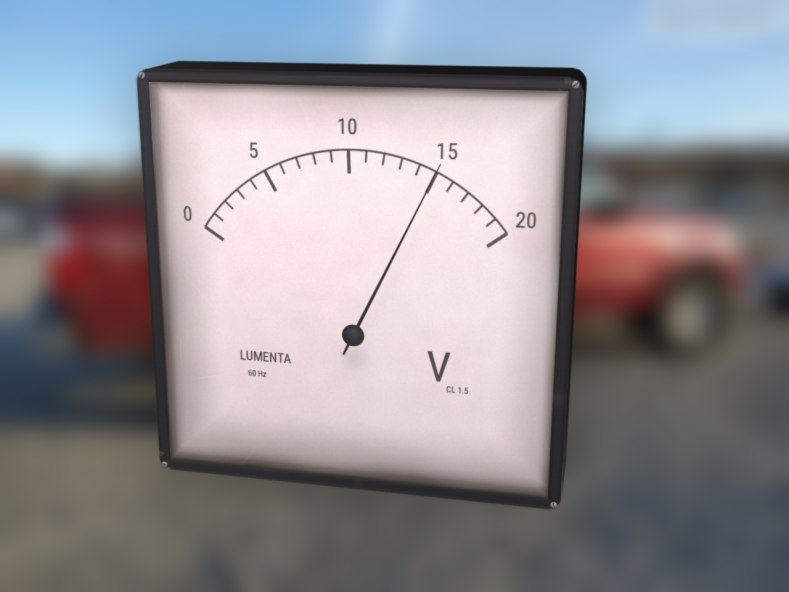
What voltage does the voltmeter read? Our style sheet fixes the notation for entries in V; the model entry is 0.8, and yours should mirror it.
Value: 15
